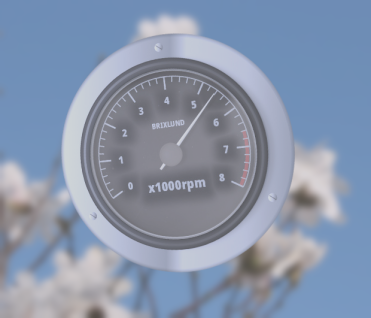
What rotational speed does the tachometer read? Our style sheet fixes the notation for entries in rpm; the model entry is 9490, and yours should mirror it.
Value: 5400
